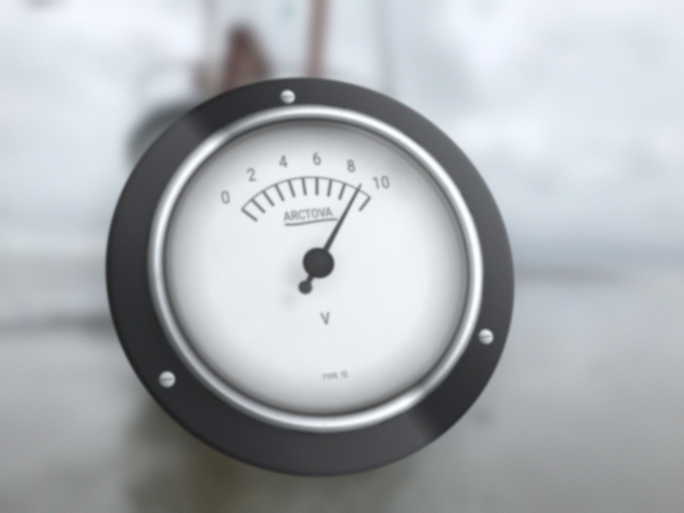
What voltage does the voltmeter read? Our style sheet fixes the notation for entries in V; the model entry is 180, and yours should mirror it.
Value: 9
